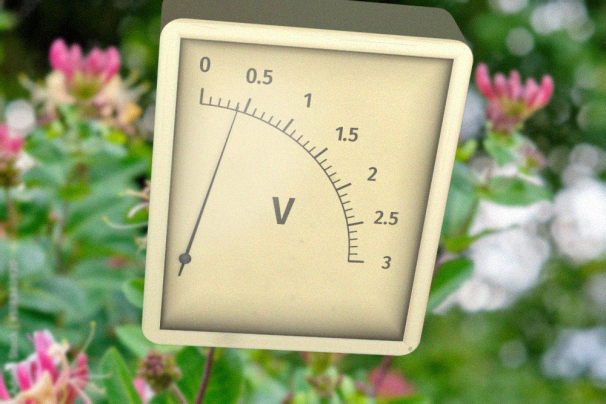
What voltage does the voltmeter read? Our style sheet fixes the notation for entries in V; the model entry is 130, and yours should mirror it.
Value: 0.4
